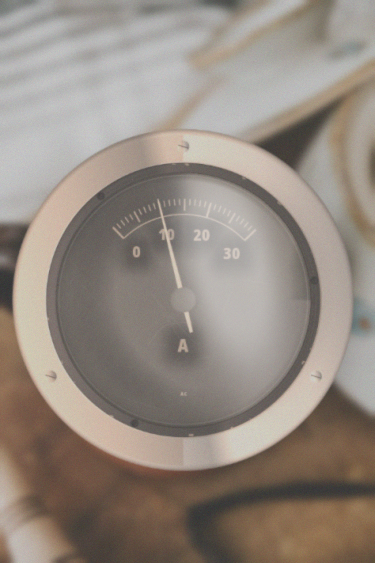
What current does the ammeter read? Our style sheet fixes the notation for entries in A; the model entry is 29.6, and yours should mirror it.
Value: 10
